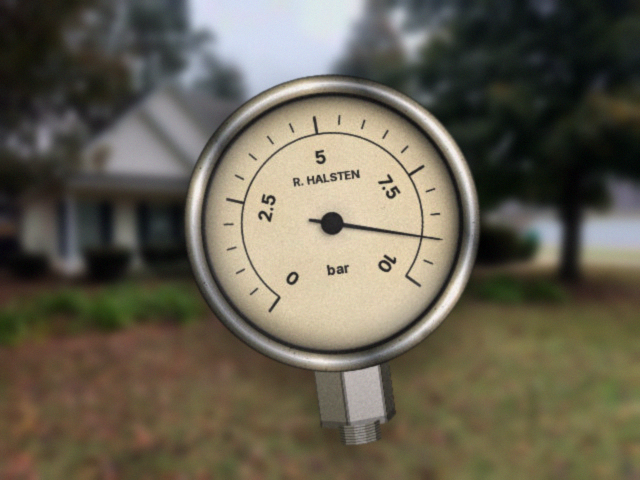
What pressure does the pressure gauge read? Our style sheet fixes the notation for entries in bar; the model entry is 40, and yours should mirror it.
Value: 9
